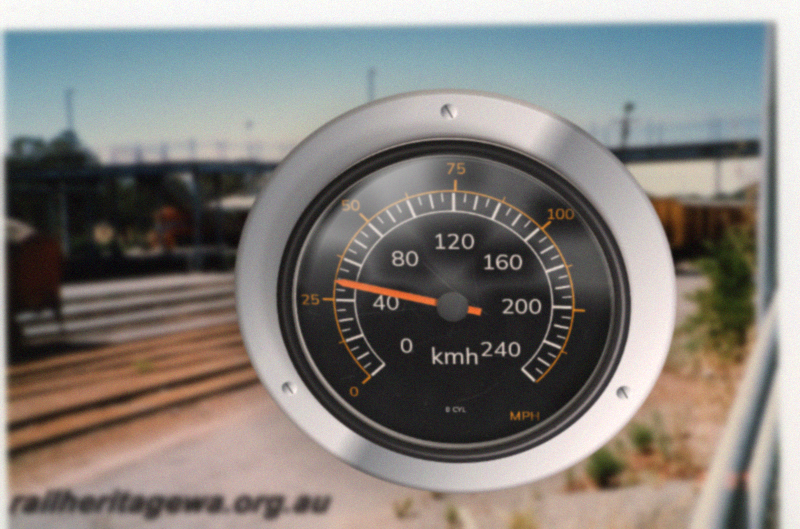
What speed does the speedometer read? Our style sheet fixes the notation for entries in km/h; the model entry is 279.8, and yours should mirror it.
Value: 50
